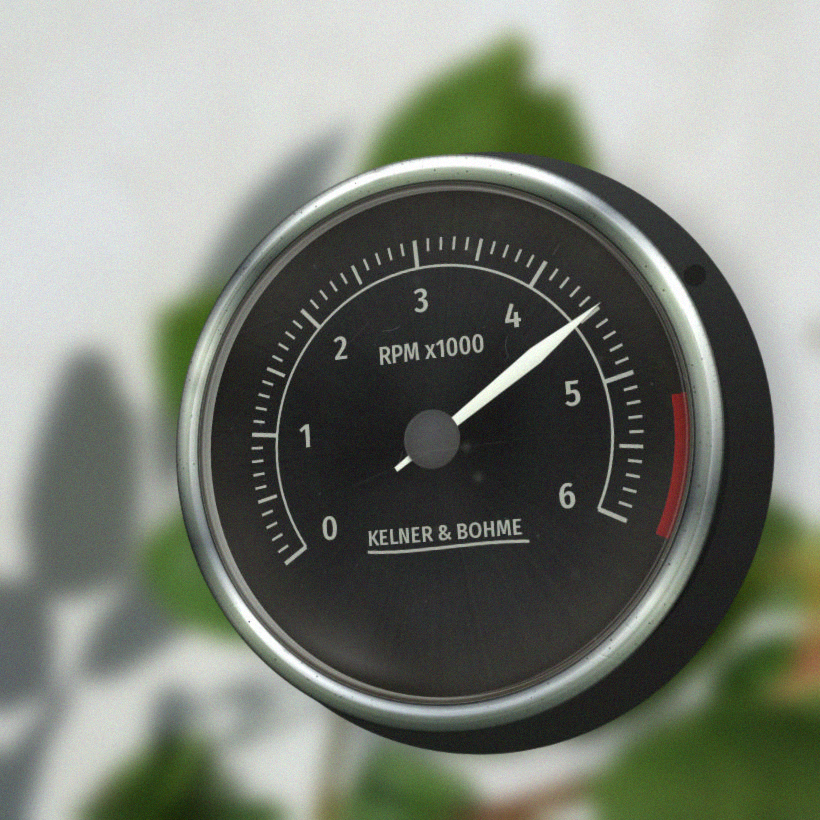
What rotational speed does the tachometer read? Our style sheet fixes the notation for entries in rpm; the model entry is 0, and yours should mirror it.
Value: 4500
